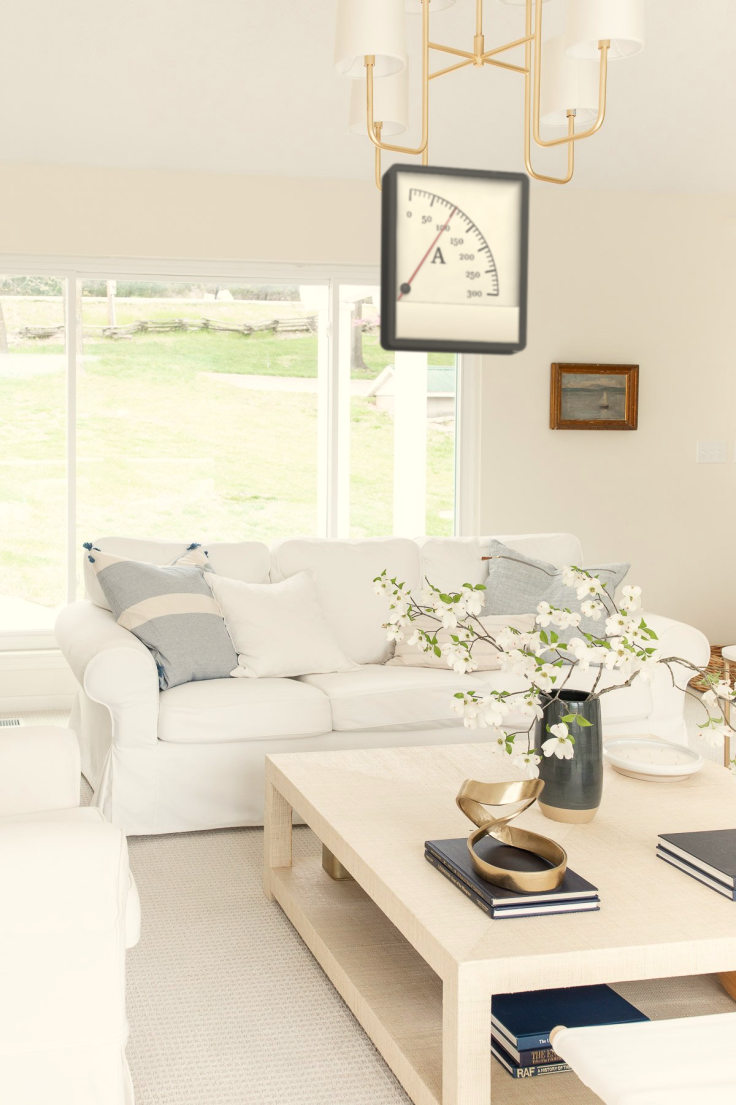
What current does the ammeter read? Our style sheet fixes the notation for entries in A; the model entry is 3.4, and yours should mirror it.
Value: 100
